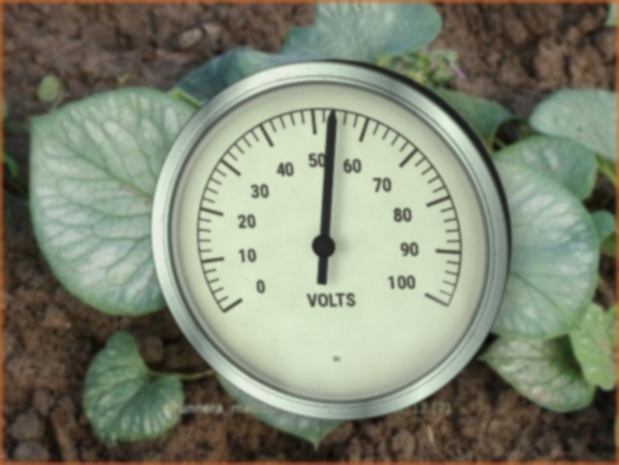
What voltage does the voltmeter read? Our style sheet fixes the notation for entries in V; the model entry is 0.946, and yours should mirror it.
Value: 54
